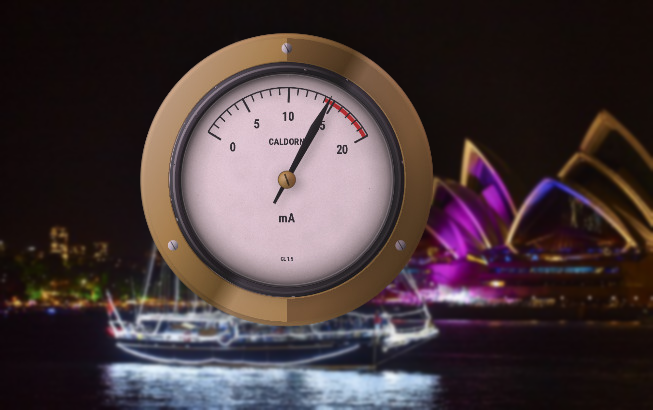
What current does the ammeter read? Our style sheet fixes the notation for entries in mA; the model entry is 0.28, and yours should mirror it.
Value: 14.5
